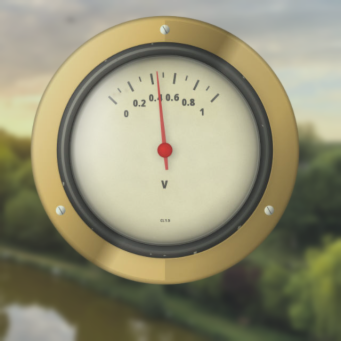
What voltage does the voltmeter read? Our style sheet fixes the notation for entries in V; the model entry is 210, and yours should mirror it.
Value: 0.45
